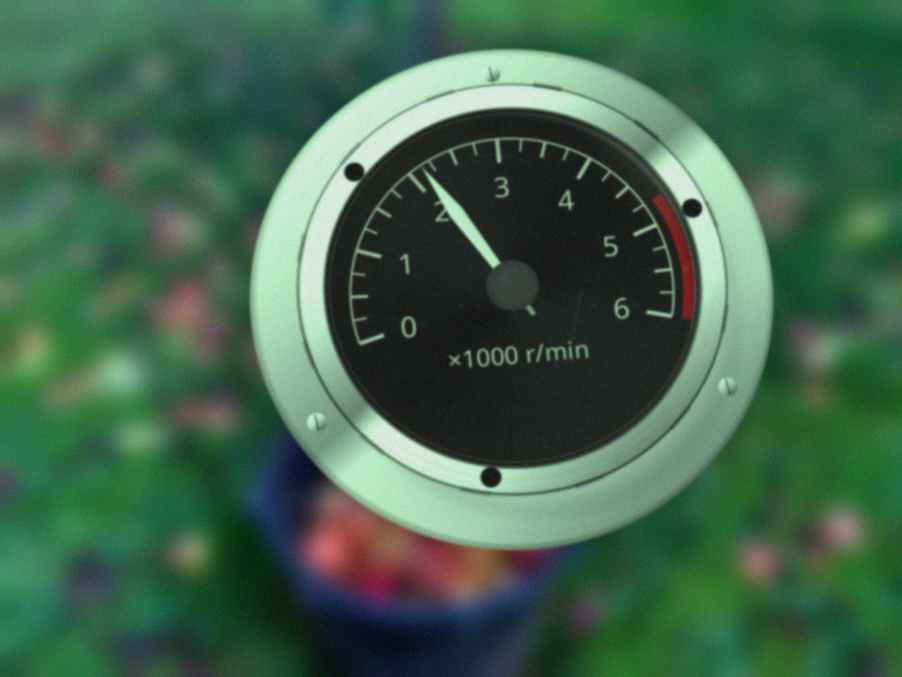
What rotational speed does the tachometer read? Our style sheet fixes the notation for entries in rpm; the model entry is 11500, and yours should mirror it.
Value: 2125
